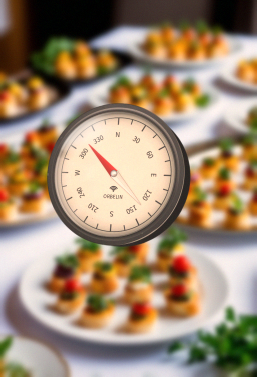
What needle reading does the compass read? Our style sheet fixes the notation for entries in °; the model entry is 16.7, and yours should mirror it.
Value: 315
